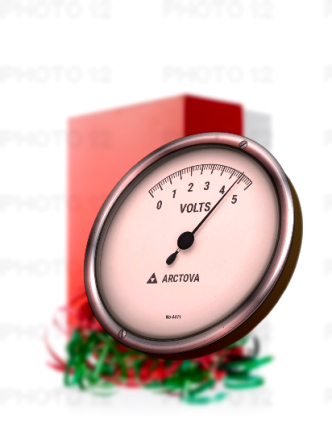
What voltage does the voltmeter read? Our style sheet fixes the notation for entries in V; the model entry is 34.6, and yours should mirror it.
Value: 4.5
